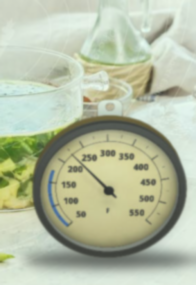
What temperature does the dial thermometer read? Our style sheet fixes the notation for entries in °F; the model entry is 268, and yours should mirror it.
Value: 225
